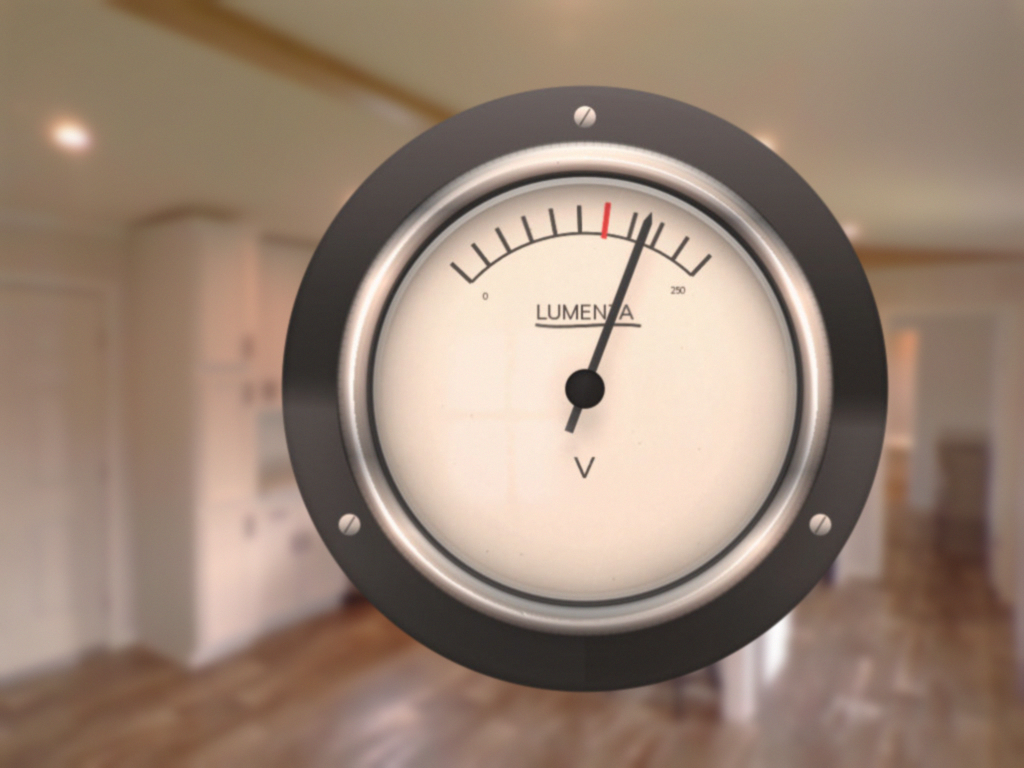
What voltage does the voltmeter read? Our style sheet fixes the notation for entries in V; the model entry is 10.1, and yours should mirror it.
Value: 187.5
